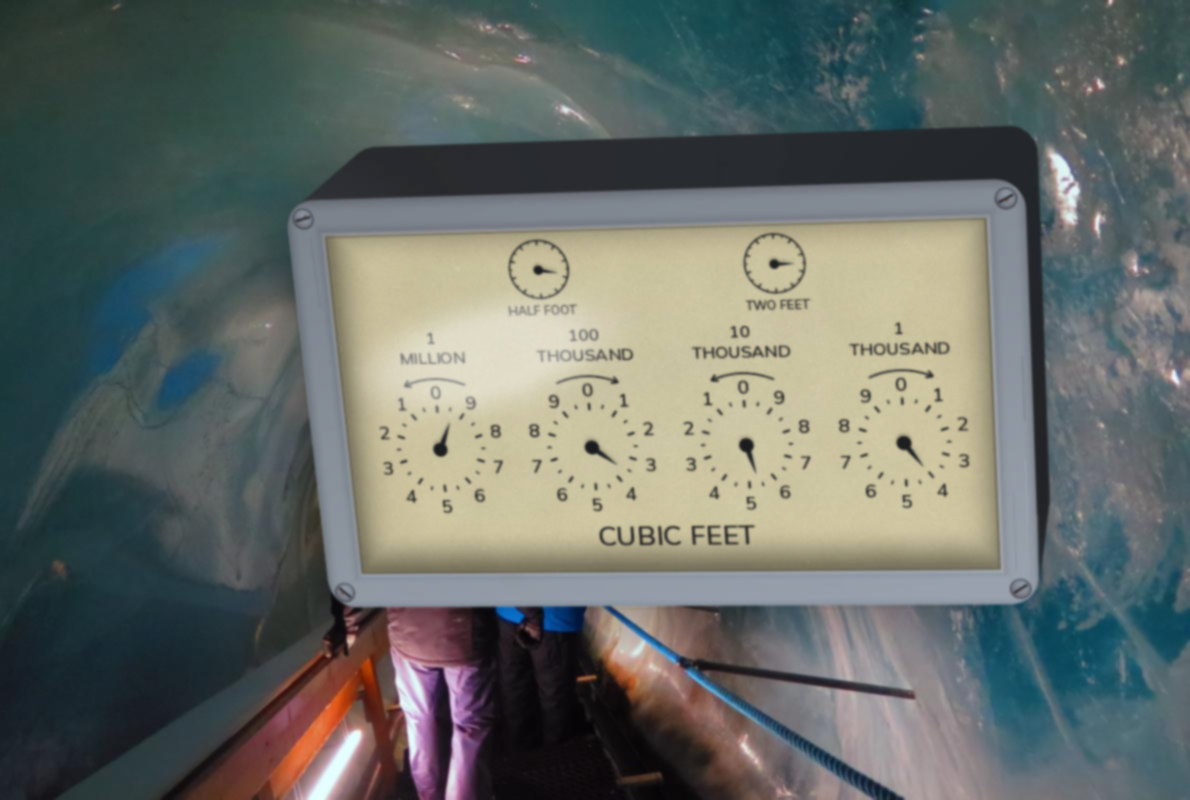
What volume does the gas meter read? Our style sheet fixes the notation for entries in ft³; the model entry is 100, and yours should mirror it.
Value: 935400
